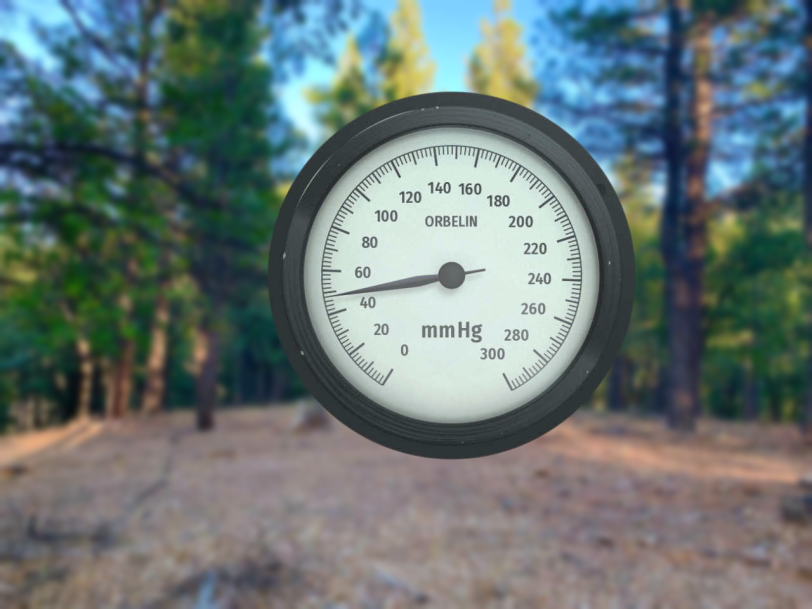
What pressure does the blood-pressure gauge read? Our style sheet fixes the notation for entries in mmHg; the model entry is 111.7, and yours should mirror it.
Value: 48
